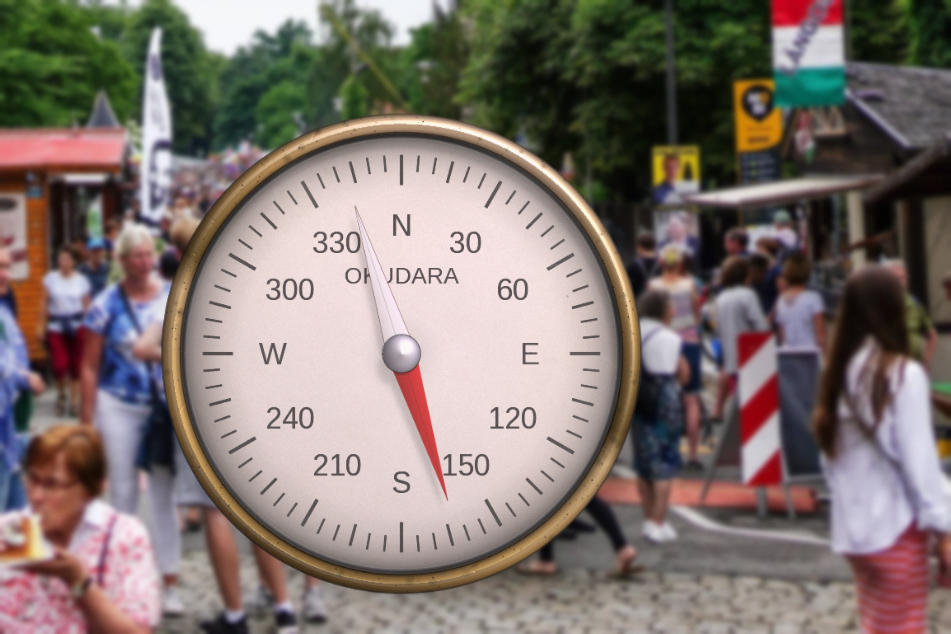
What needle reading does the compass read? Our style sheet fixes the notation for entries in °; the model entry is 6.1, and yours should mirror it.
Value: 162.5
